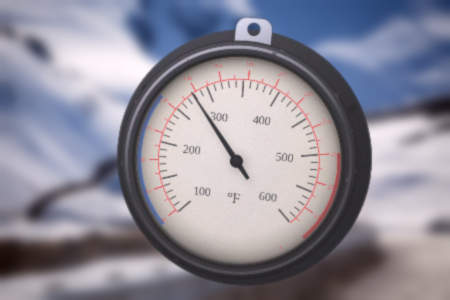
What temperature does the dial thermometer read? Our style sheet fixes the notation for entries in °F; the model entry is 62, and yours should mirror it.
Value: 280
